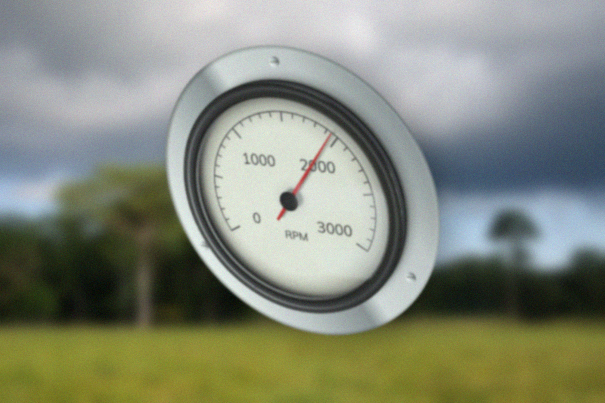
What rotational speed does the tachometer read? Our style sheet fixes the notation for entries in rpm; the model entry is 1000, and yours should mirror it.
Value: 1950
